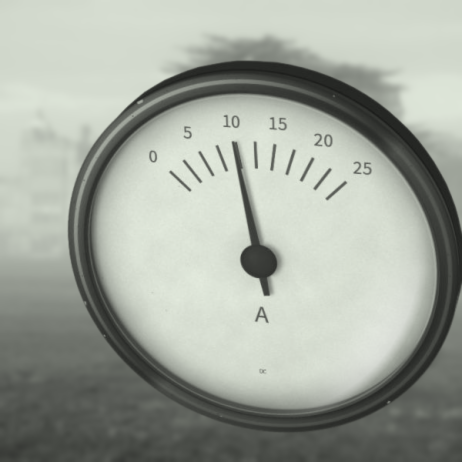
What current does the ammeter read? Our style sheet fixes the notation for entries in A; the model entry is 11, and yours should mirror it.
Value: 10
